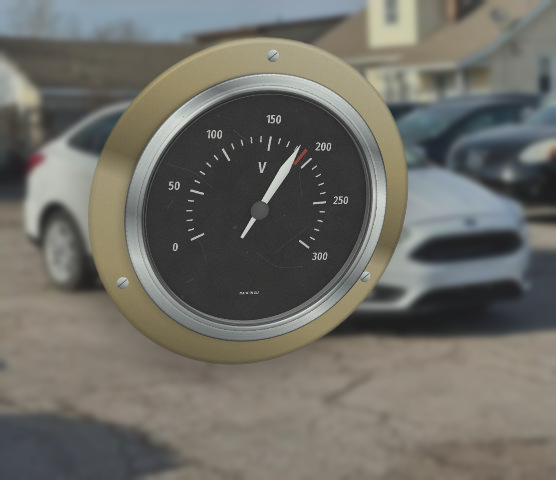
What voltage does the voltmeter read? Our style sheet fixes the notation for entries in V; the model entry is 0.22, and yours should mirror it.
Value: 180
